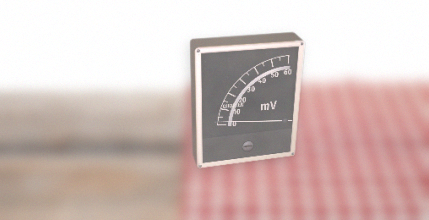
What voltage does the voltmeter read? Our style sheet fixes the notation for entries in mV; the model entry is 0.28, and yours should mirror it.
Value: 2.5
